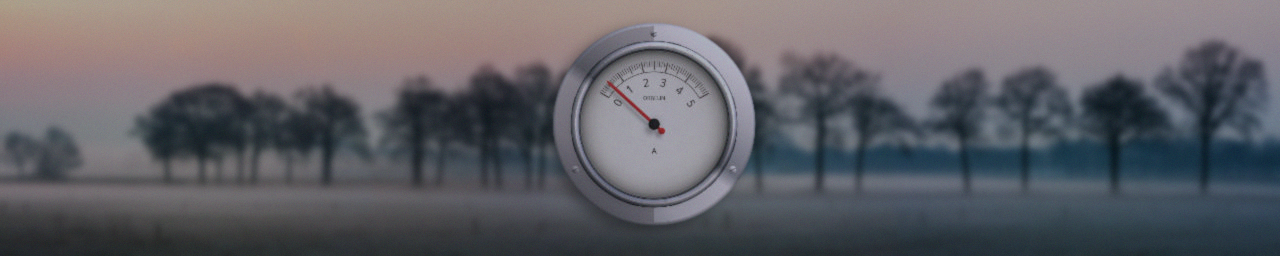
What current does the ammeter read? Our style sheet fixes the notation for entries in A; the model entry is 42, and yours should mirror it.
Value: 0.5
